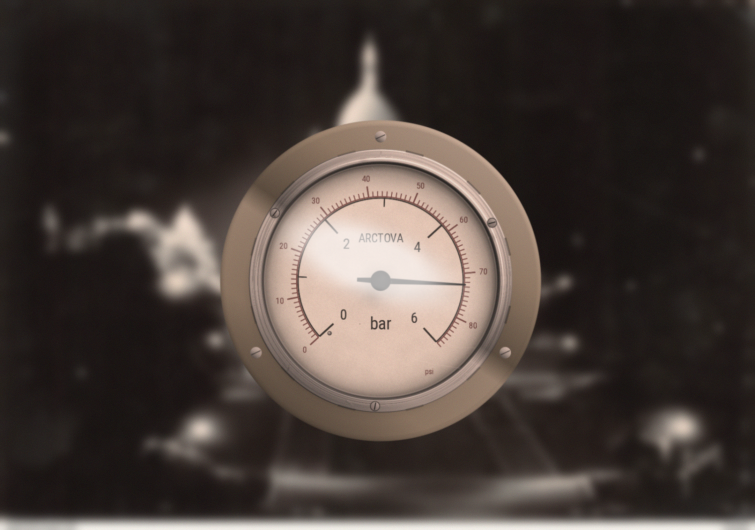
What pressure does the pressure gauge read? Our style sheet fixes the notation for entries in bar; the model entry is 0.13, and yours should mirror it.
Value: 5
